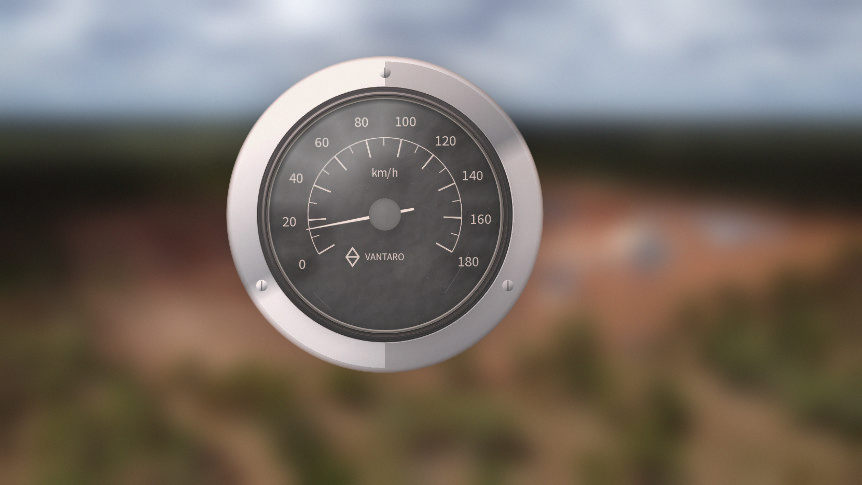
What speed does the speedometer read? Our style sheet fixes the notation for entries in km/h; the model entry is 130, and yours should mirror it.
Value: 15
